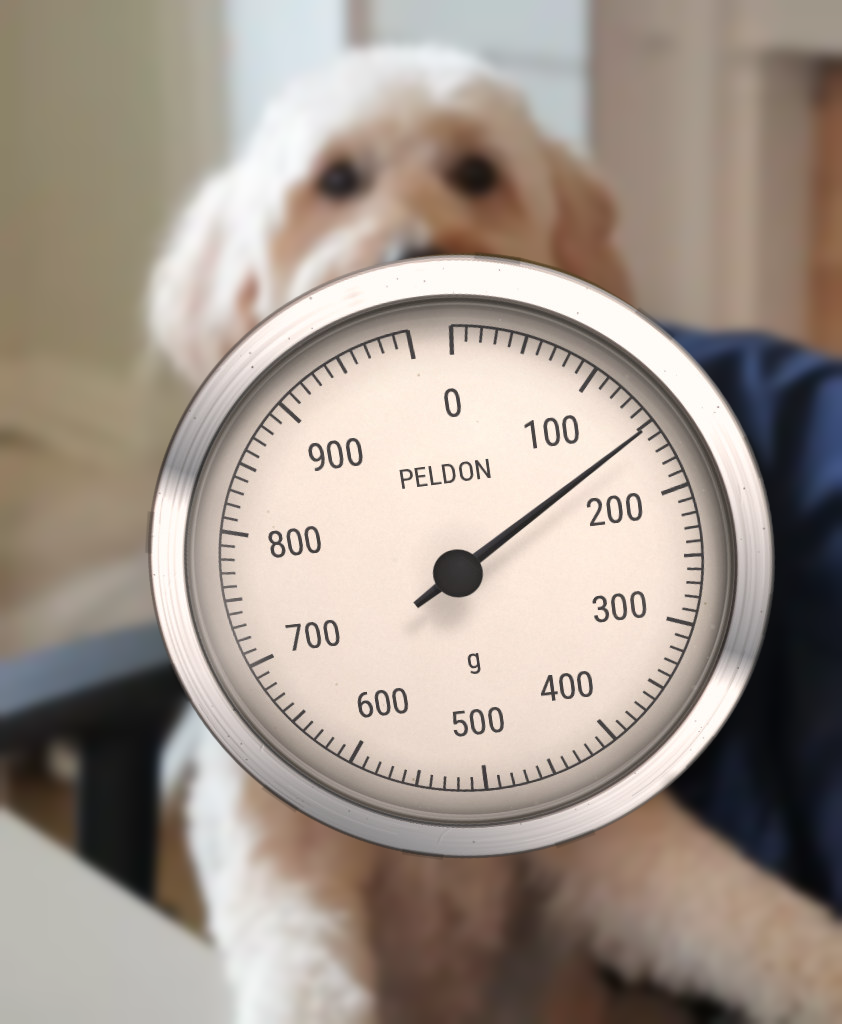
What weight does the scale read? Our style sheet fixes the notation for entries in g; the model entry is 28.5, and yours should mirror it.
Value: 150
